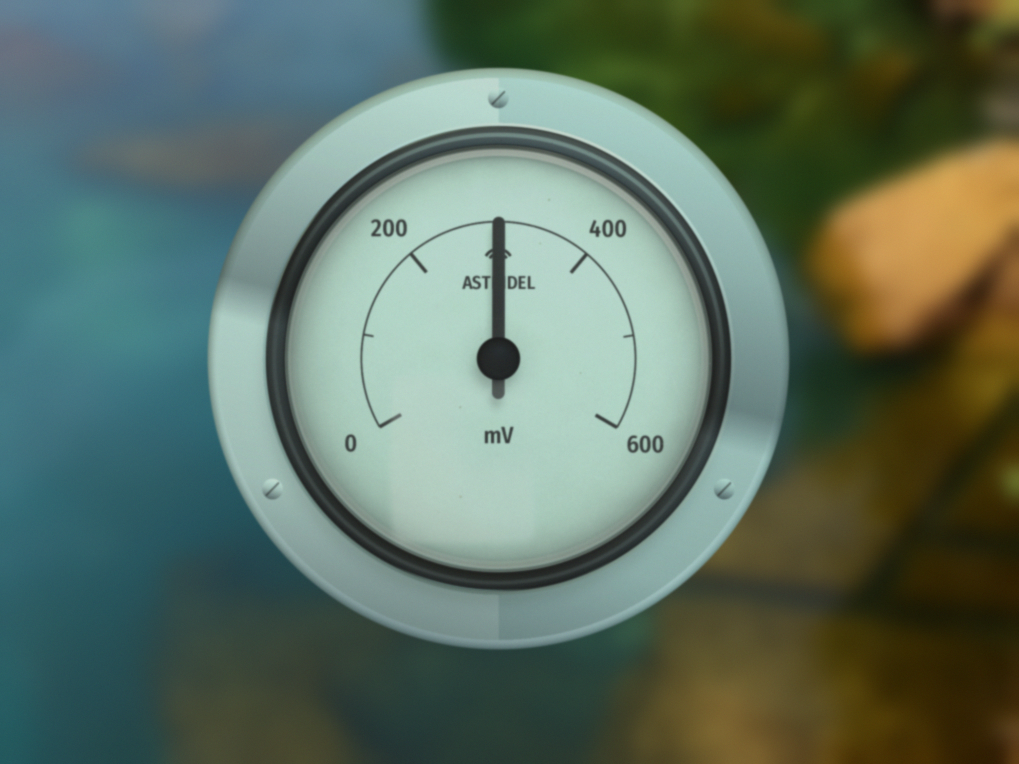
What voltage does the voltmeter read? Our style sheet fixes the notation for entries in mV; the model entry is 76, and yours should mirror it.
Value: 300
